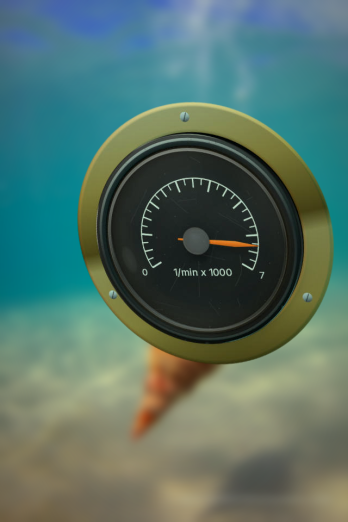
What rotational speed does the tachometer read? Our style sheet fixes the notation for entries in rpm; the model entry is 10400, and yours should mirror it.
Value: 6250
